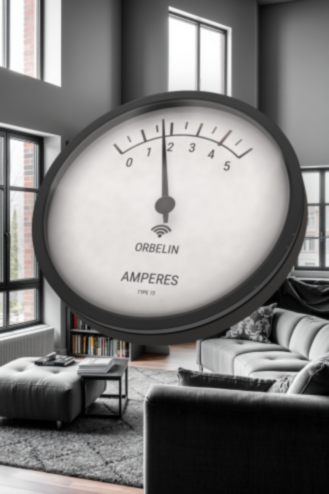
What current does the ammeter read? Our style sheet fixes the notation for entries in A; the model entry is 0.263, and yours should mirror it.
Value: 1.75
